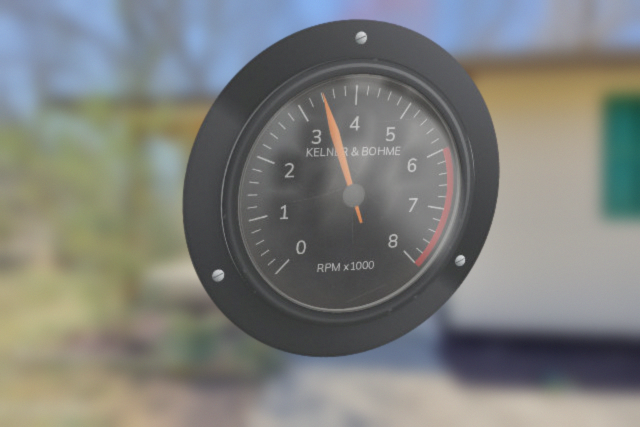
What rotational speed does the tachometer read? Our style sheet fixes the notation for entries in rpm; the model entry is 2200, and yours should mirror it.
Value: 3400
